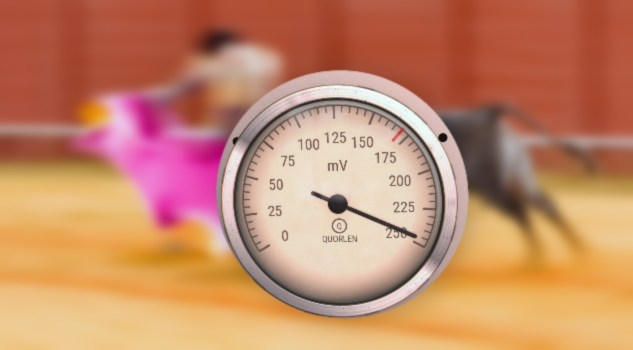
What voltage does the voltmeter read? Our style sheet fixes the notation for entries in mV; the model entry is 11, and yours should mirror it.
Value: 245
